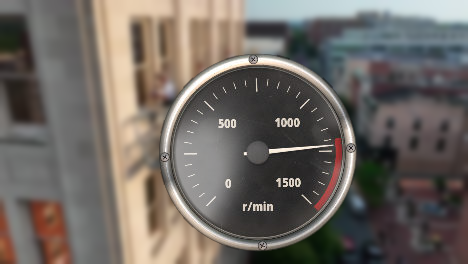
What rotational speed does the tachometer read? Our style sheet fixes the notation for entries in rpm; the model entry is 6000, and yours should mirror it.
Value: 1225
